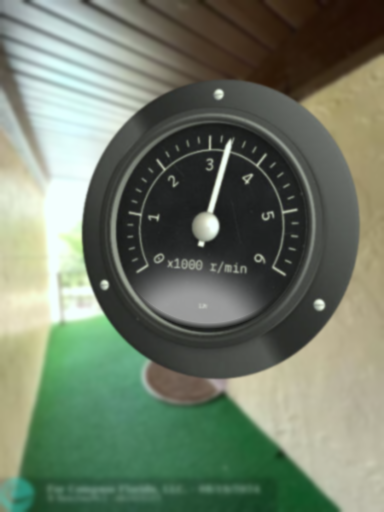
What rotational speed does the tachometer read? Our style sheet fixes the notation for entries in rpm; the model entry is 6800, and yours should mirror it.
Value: 3400
